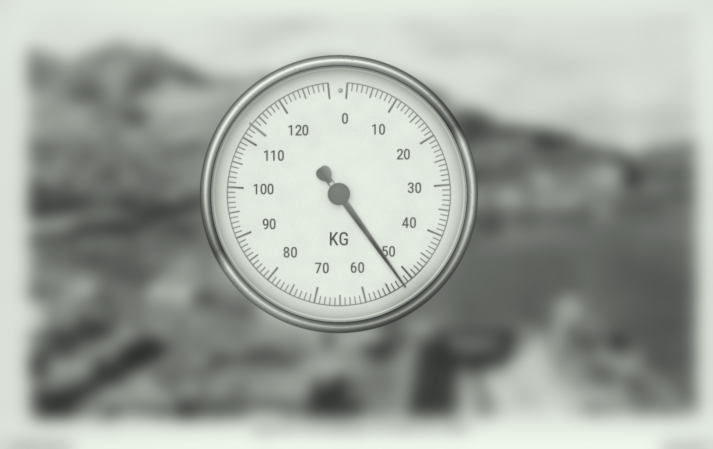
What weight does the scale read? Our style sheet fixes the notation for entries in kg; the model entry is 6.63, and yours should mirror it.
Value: 52
